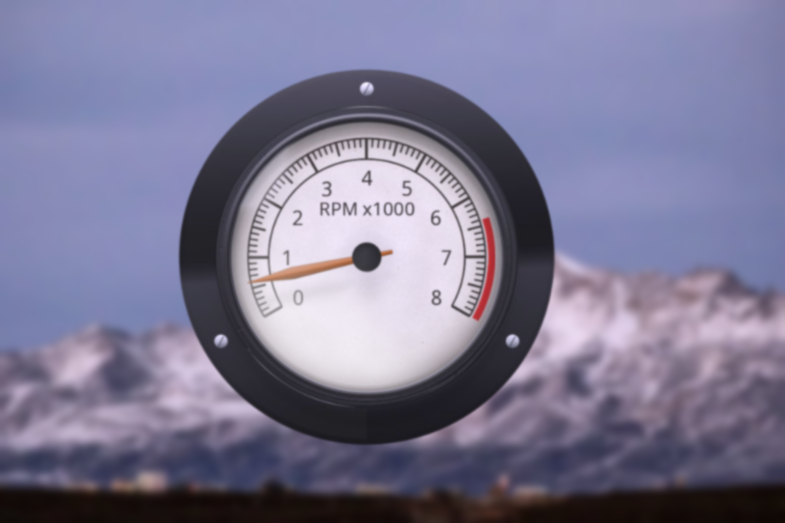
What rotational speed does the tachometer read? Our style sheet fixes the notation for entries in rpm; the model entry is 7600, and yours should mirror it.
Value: 600
